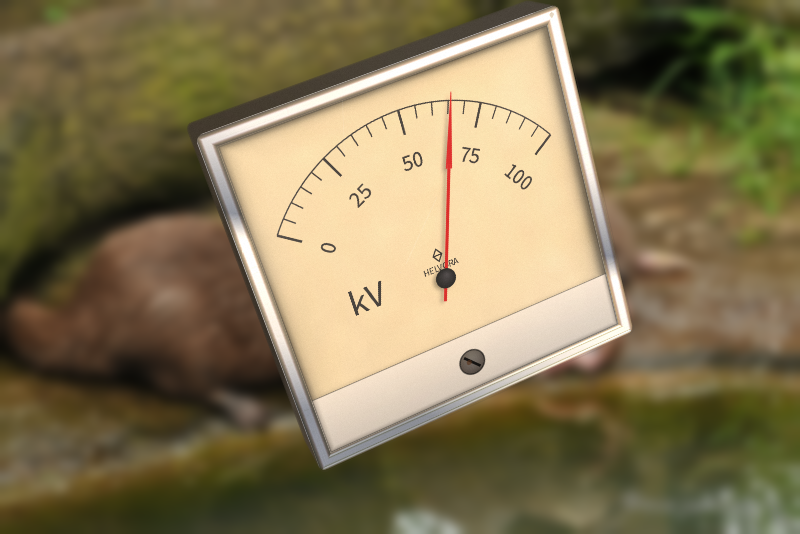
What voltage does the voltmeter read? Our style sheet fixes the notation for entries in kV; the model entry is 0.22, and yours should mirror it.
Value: 65
